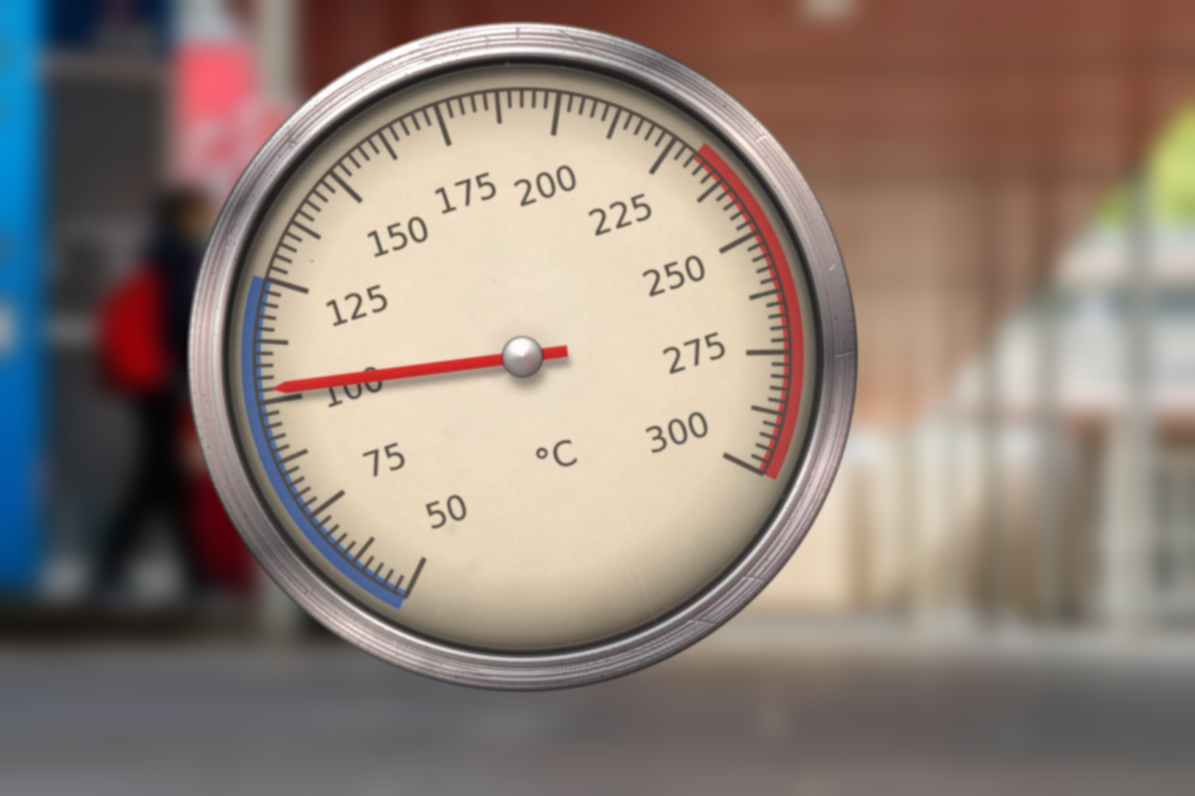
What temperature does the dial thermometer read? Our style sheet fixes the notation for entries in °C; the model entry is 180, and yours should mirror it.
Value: 102.5
